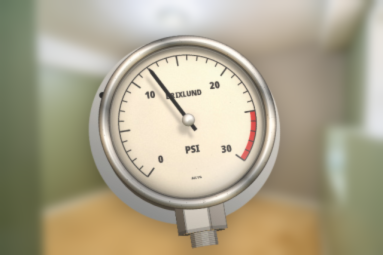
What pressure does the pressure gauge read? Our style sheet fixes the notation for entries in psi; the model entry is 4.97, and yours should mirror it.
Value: 12
